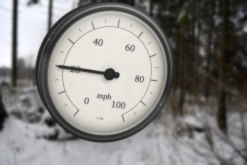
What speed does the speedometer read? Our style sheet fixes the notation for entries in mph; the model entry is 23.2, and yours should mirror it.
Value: 20
